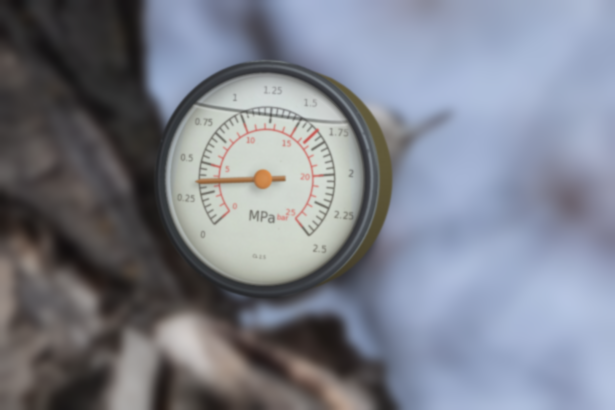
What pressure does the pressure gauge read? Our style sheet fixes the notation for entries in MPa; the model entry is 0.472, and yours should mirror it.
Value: 0.35
